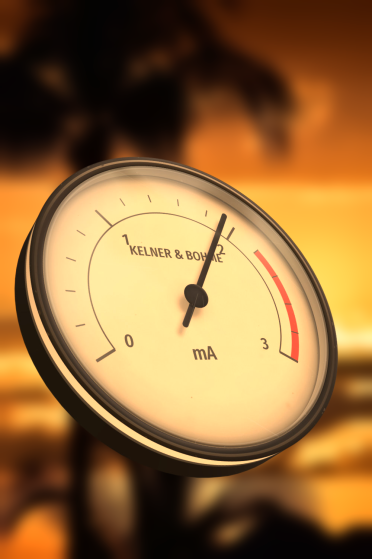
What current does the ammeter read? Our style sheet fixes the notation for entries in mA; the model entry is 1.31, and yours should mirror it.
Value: 1.9
